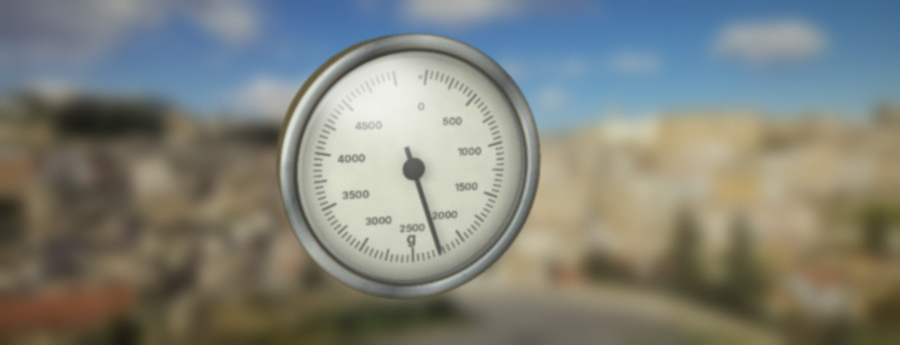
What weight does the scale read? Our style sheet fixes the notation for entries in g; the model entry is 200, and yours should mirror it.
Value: 2250
